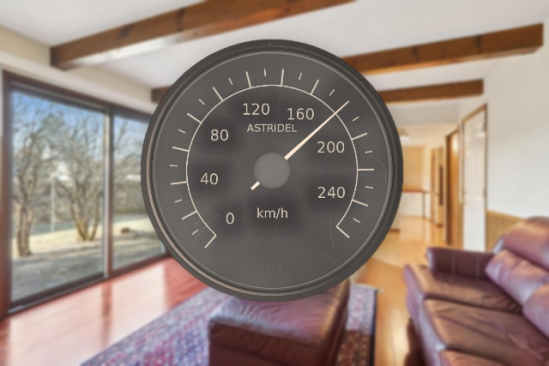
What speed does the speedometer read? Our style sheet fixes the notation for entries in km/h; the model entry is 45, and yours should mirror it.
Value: 180
